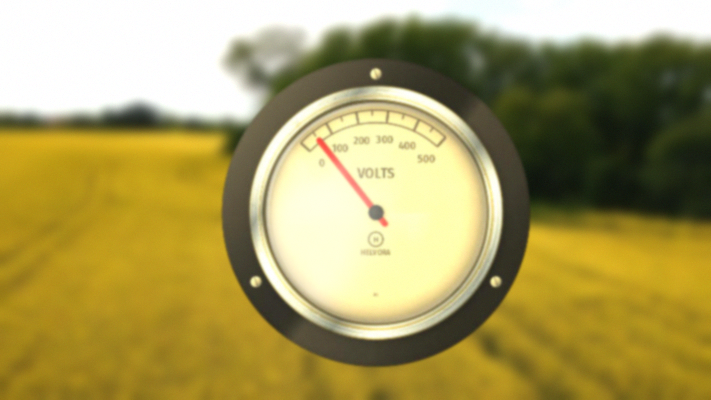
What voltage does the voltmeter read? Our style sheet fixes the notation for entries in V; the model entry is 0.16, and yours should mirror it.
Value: 50
